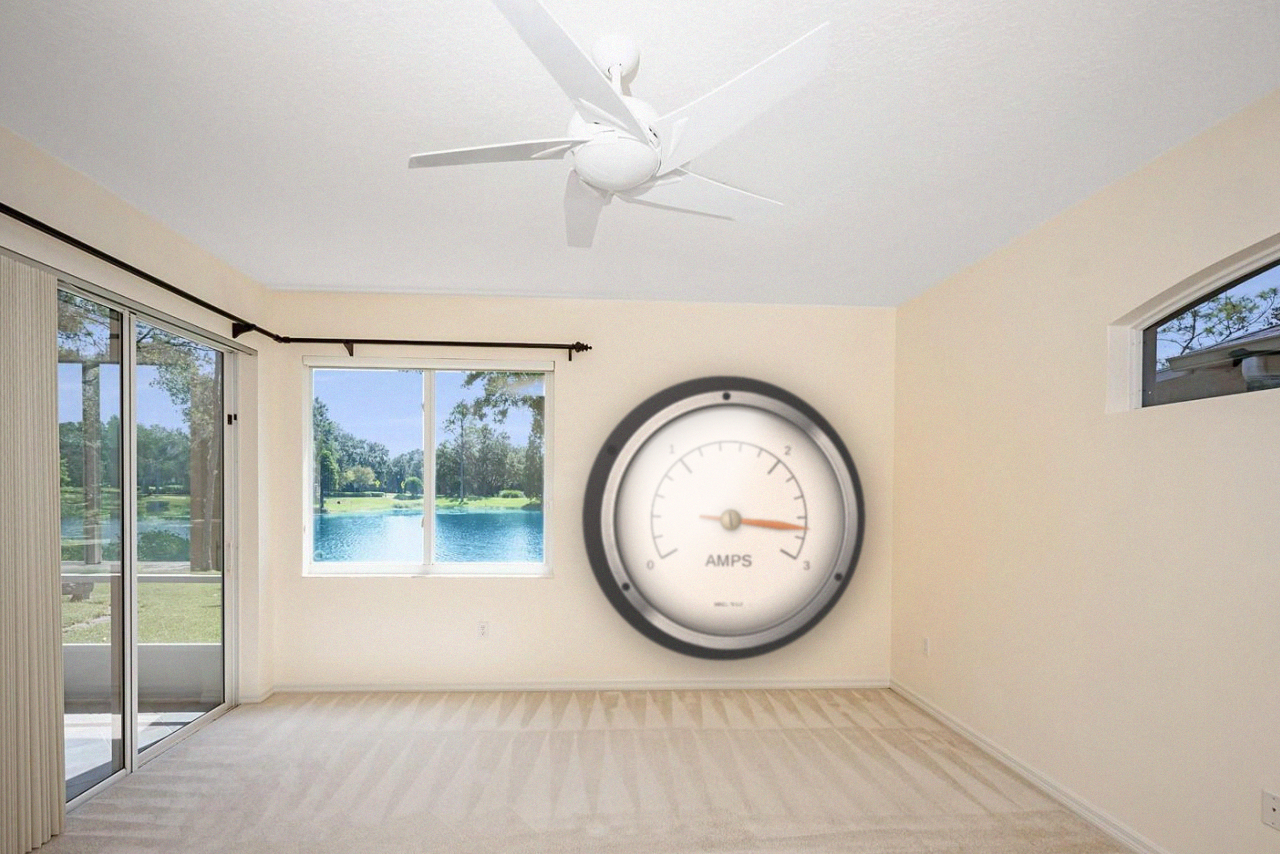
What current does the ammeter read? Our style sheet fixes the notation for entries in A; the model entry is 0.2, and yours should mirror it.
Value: 2.7
